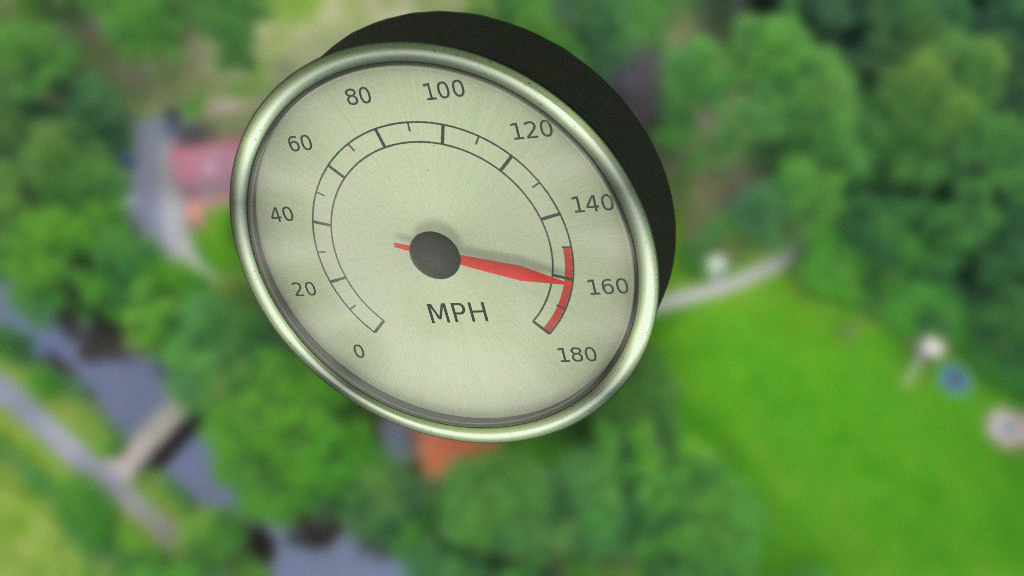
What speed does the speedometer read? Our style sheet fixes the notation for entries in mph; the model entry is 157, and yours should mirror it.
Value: 160
